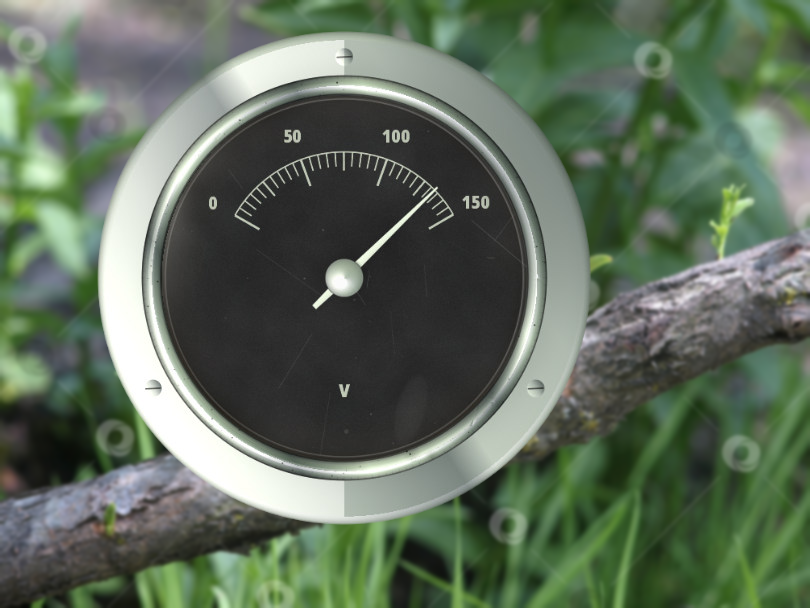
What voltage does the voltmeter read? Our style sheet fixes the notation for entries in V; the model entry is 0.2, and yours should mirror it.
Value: 132.5
